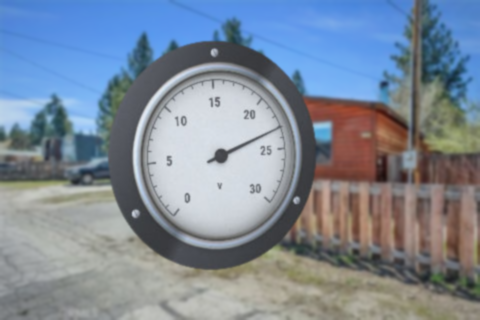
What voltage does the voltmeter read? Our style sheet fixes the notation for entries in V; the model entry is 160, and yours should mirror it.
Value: 23
